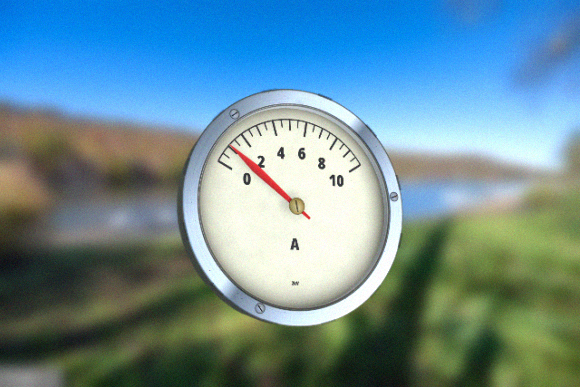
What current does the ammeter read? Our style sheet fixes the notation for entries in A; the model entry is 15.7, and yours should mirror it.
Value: 1
